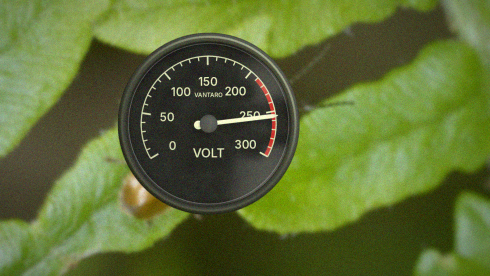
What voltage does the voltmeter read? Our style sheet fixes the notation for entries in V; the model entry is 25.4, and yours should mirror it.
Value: 255
